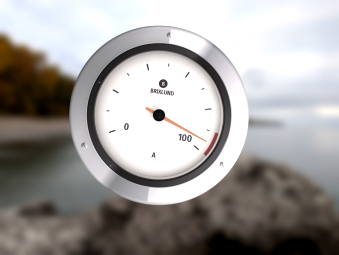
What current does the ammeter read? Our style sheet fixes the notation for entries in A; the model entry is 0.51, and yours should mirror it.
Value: 95
